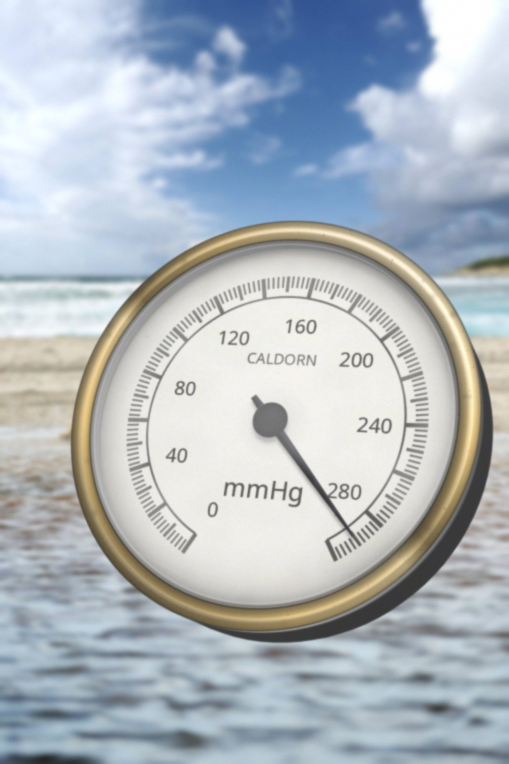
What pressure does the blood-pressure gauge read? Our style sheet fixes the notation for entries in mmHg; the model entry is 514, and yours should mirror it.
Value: 290
